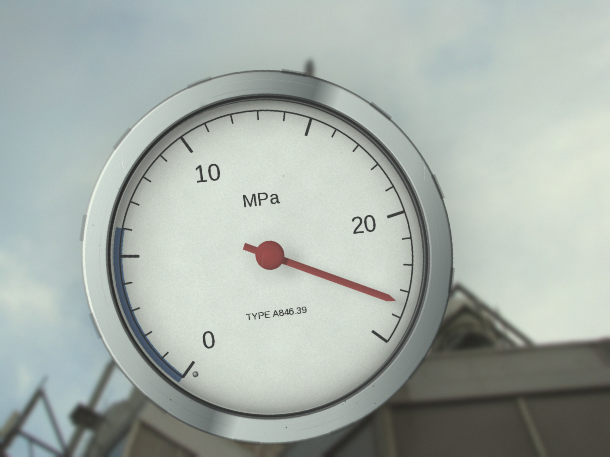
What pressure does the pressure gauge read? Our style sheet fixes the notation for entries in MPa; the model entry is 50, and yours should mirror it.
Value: 23.5
